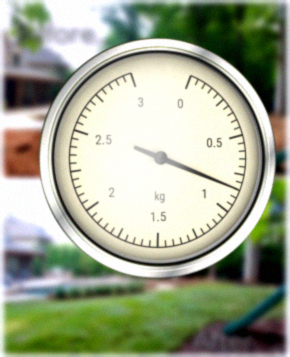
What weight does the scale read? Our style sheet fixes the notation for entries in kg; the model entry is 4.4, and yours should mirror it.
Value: 0.85
